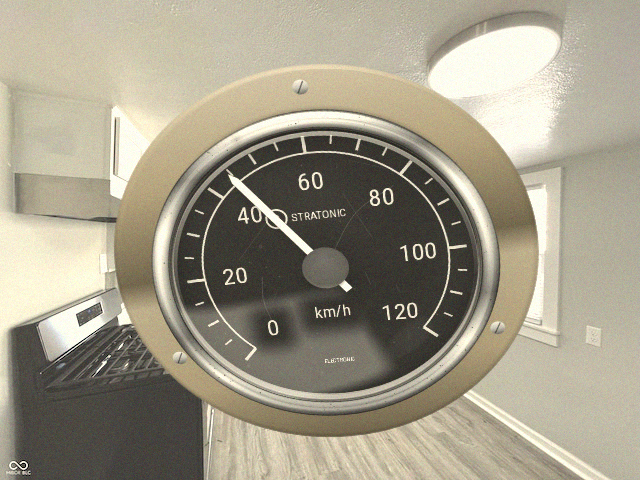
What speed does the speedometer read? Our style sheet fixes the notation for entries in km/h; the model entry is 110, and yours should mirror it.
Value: 45
